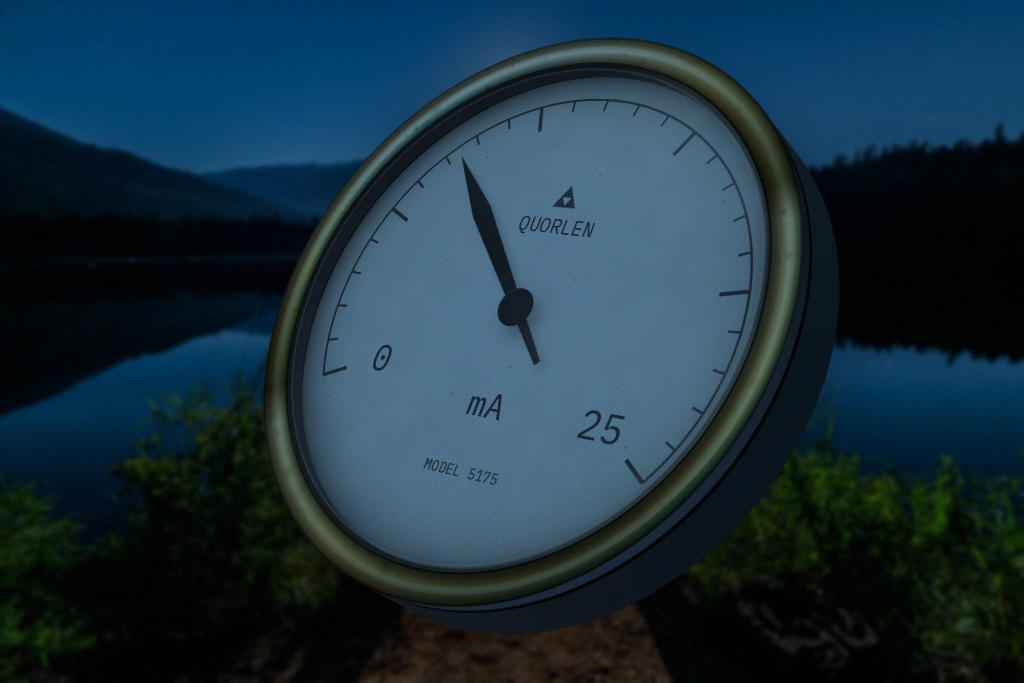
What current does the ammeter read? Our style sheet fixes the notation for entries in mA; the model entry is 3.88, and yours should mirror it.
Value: 7.5
